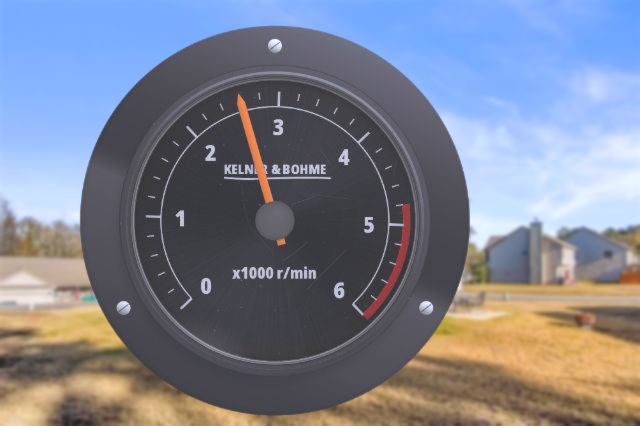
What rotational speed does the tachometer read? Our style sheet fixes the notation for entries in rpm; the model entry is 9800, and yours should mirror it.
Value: 2600
